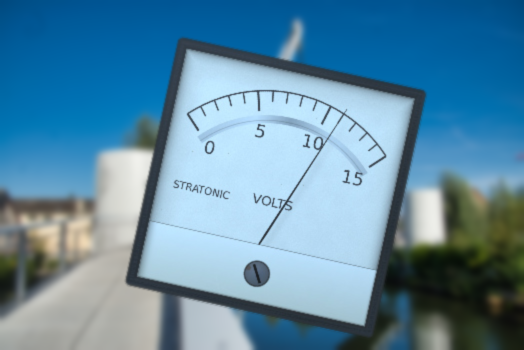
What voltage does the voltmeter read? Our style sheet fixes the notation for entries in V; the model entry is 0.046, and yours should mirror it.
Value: 11
